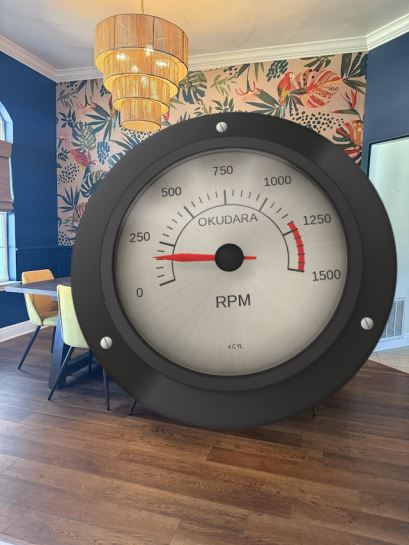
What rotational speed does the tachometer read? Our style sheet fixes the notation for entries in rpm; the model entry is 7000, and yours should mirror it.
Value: 150
